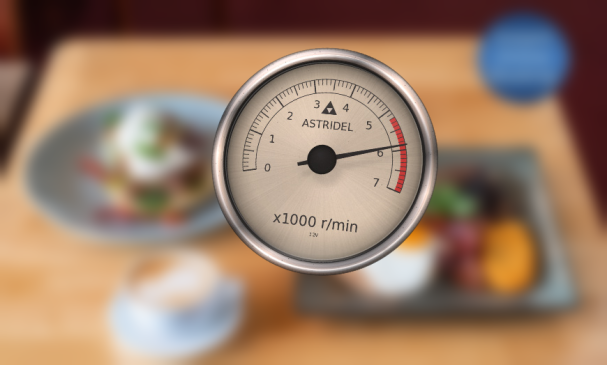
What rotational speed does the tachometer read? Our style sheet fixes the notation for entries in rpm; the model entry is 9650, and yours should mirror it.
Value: 5900
